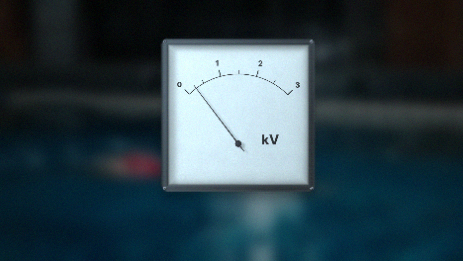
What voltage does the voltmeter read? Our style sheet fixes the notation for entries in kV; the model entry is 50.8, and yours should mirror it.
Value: 0.25
